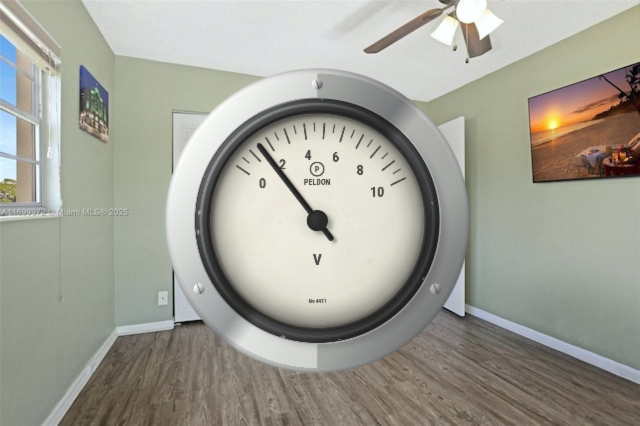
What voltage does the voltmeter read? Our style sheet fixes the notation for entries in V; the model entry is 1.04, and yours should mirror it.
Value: 1.5
